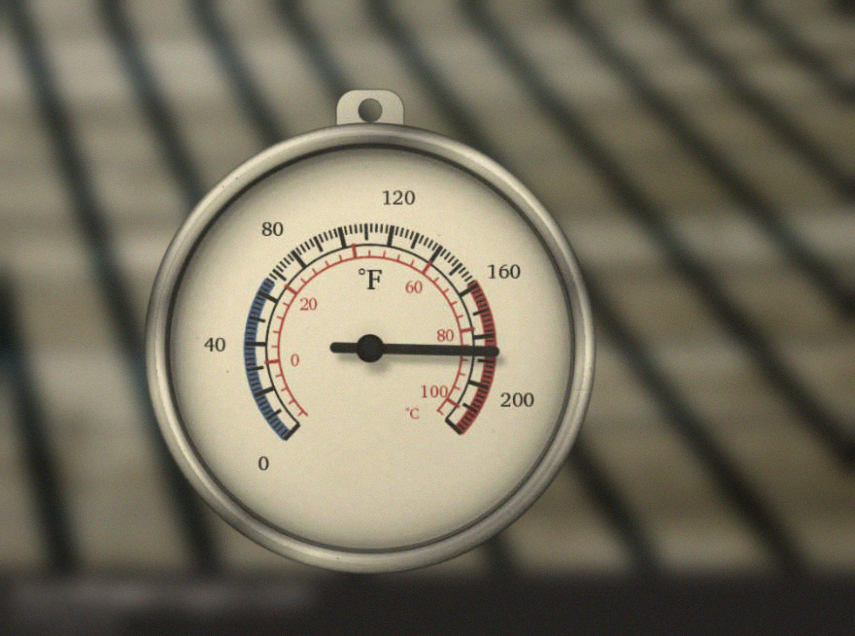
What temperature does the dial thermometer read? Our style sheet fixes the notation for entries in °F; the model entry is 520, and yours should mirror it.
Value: 186
